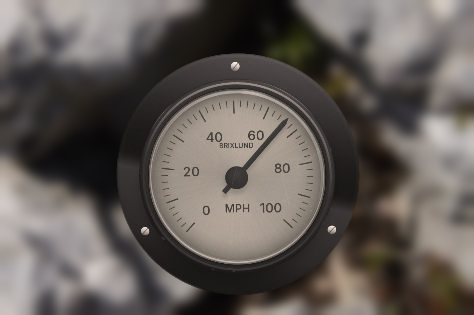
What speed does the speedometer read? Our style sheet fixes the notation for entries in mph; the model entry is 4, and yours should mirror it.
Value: 66
